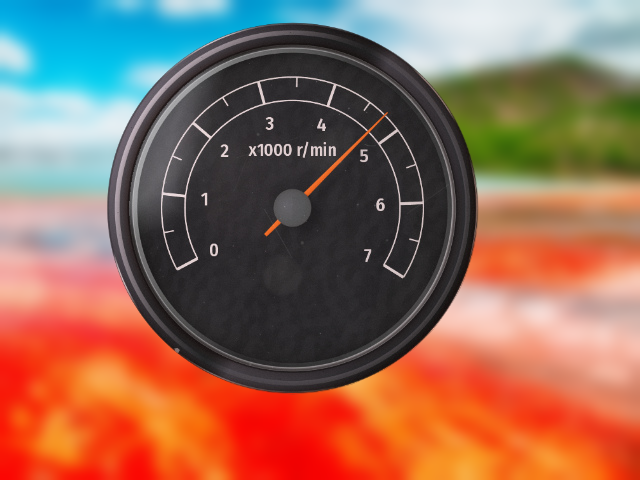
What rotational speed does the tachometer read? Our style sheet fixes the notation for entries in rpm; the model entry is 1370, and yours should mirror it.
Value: 4750
